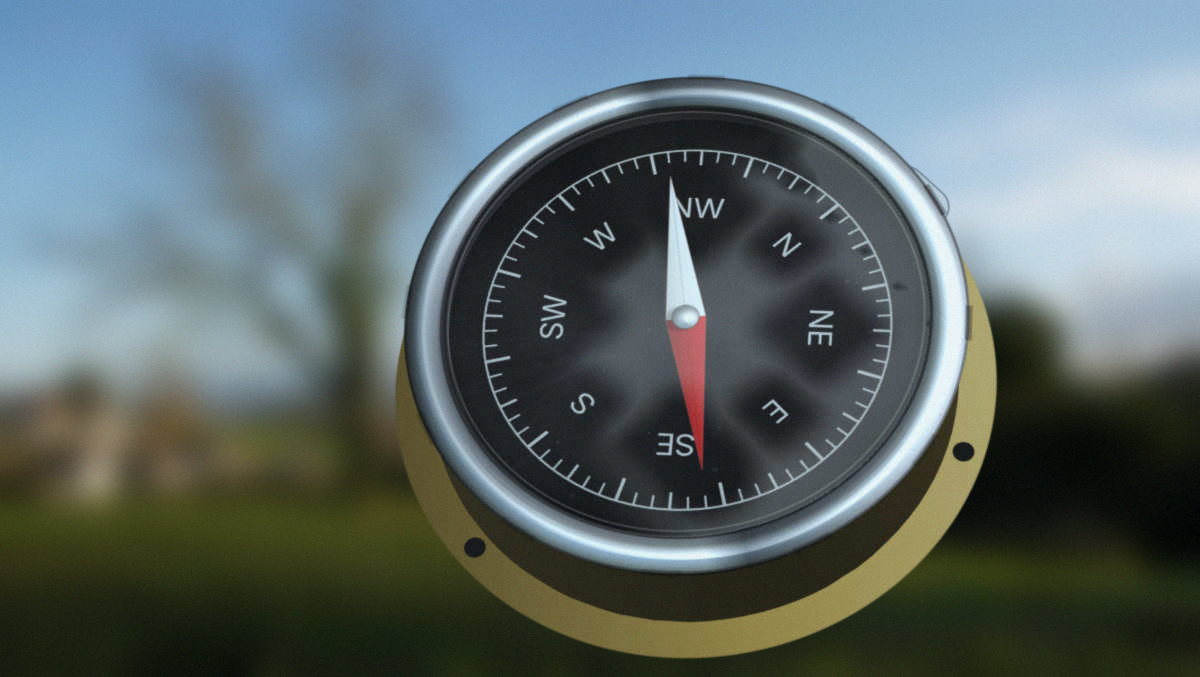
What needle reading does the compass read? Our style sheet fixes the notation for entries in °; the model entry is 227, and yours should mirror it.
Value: 125
